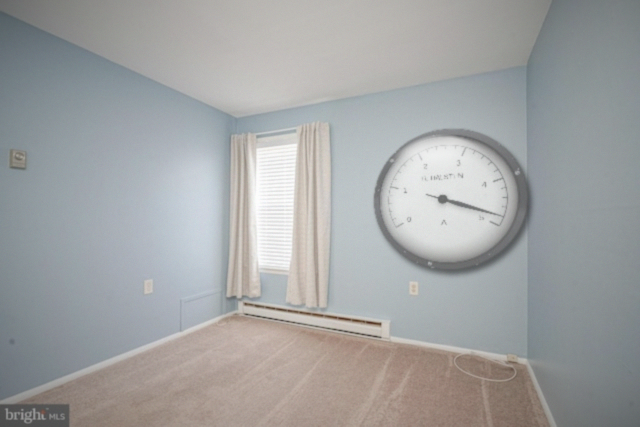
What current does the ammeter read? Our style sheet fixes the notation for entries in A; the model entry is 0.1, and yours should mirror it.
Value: 4.8
